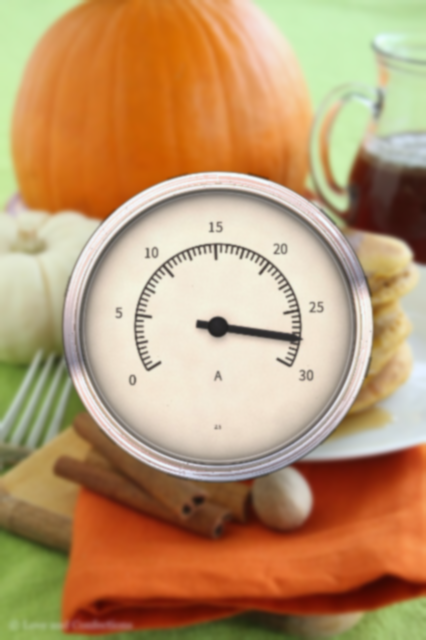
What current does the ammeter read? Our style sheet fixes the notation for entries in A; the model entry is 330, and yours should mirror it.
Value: 27.5
